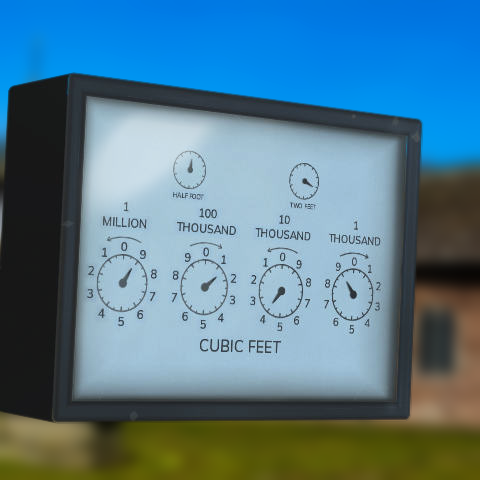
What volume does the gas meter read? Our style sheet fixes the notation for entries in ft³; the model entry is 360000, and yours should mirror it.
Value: 913900
